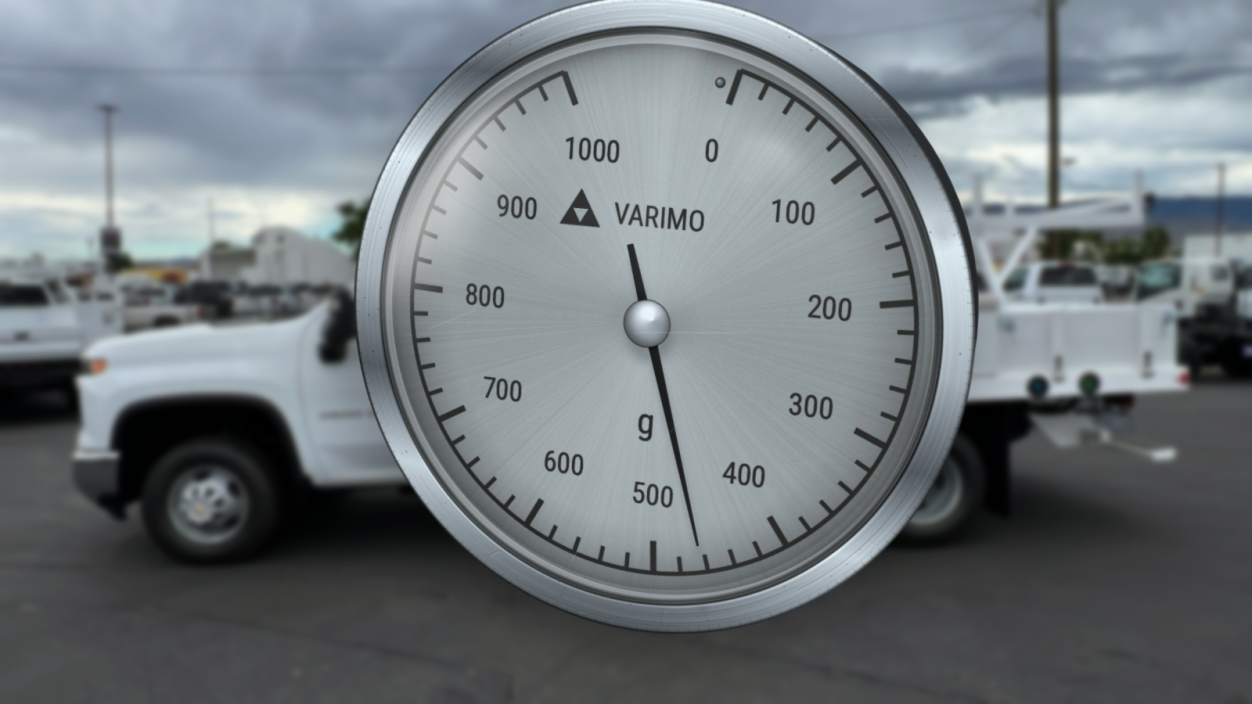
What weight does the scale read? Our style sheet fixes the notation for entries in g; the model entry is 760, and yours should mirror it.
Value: 460
